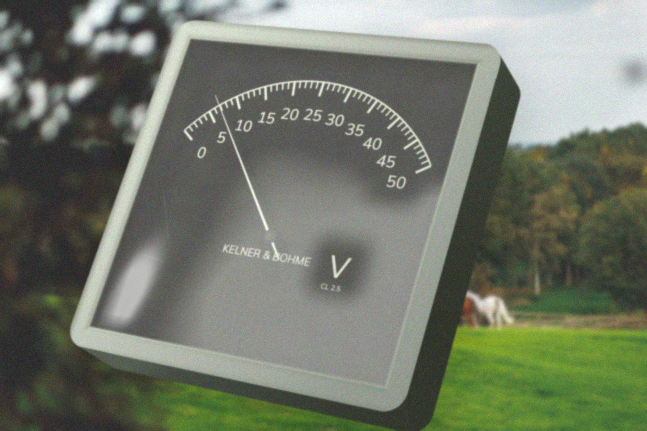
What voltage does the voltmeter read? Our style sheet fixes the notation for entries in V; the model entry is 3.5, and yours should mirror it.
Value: 7
